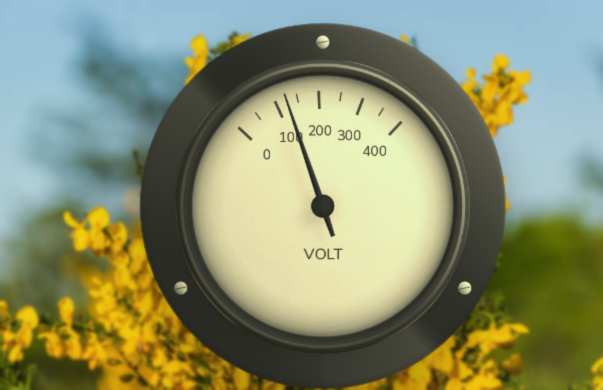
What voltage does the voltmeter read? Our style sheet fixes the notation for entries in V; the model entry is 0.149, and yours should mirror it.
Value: 125
